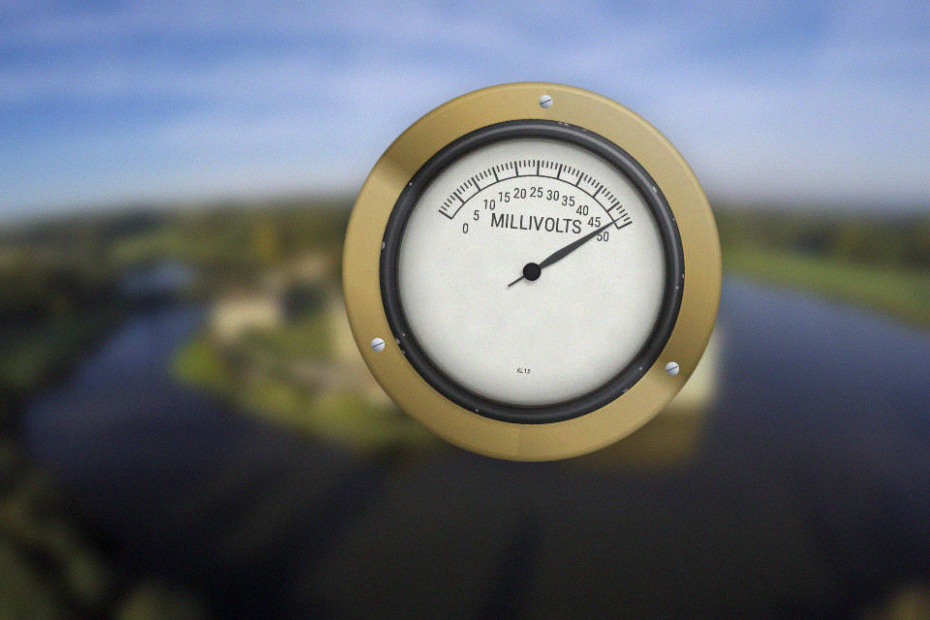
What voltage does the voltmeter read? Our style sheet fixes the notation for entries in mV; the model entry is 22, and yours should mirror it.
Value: 48
